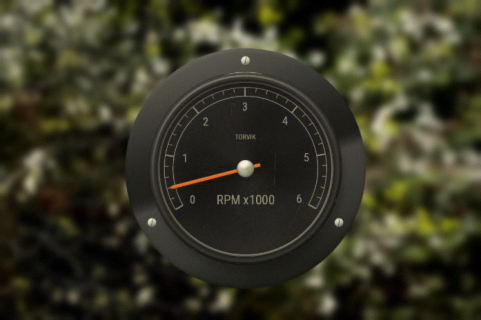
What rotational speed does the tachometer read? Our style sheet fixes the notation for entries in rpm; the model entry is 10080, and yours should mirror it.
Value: 400
